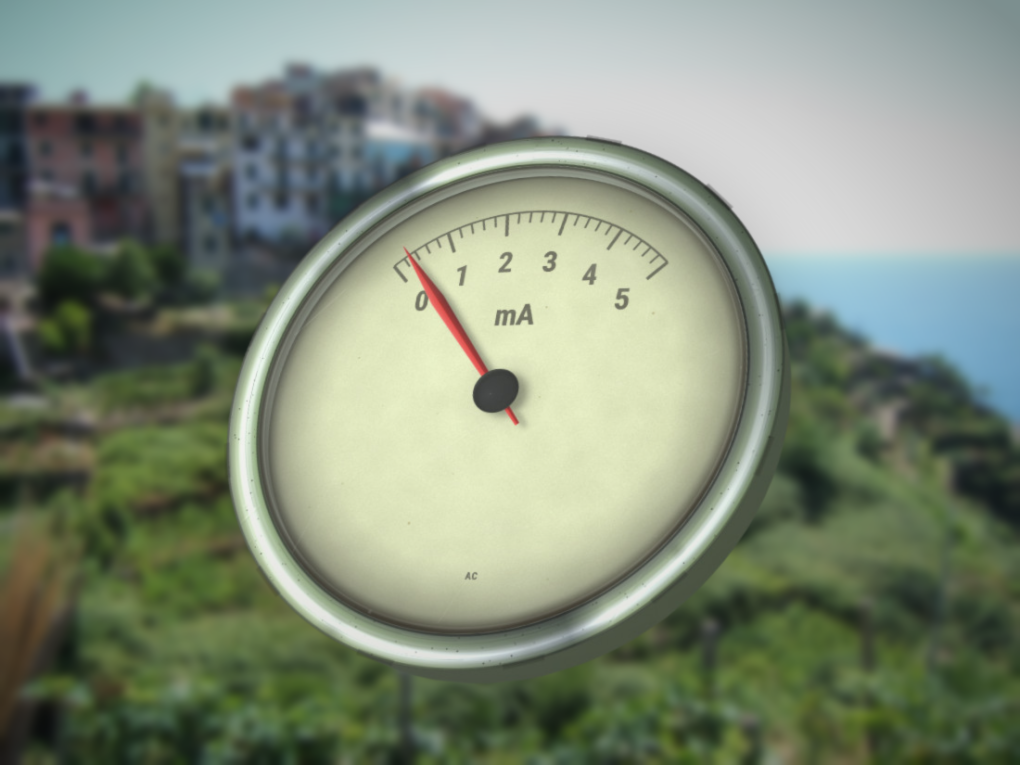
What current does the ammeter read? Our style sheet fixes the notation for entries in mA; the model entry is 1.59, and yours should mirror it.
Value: 0.3
